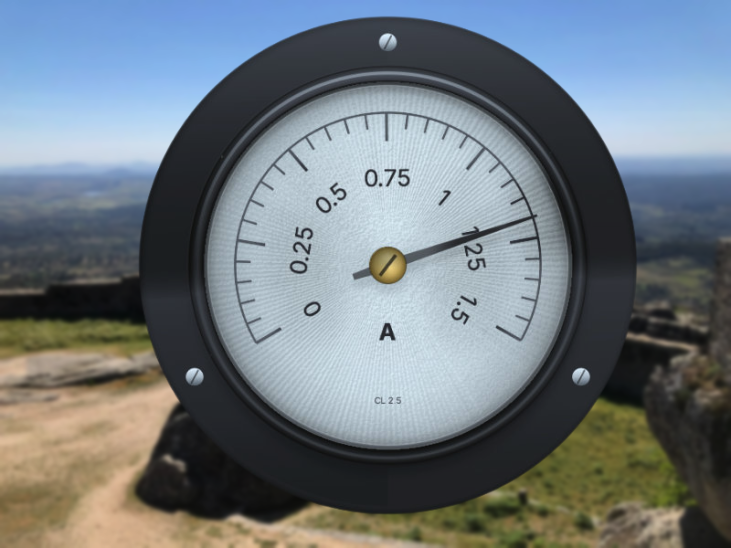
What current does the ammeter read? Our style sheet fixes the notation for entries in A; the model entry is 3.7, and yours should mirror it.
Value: 1.2
